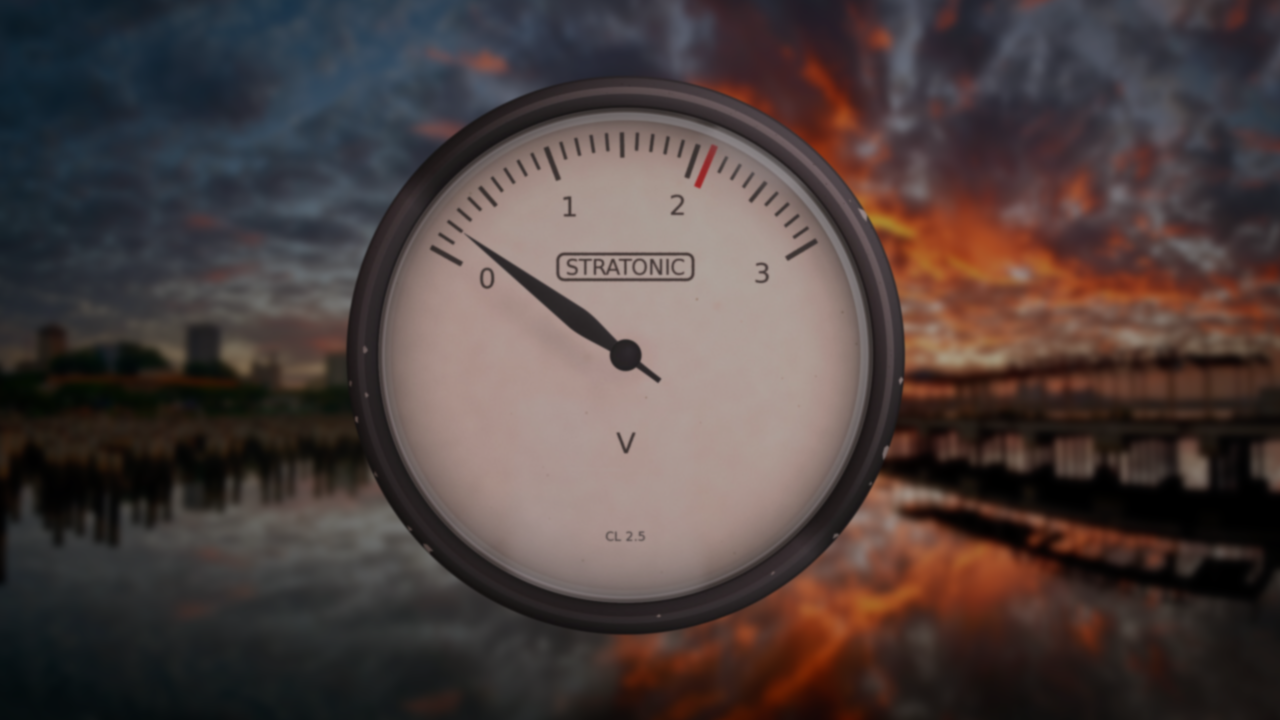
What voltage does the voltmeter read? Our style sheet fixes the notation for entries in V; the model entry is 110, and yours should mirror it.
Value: 0.2
